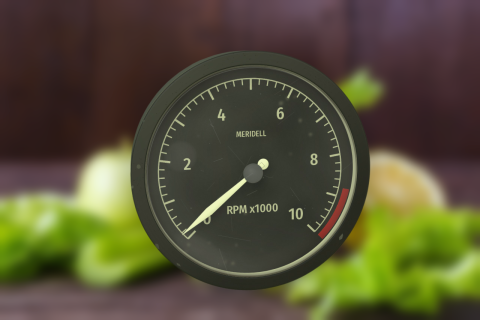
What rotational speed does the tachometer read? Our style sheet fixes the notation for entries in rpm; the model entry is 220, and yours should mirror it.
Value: 200
